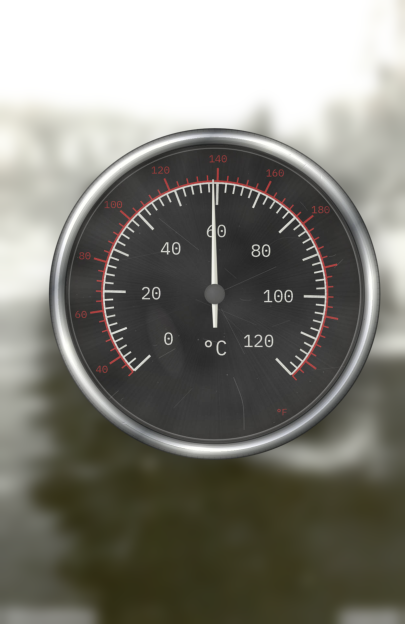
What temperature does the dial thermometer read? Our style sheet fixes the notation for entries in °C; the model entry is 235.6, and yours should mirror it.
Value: 59
